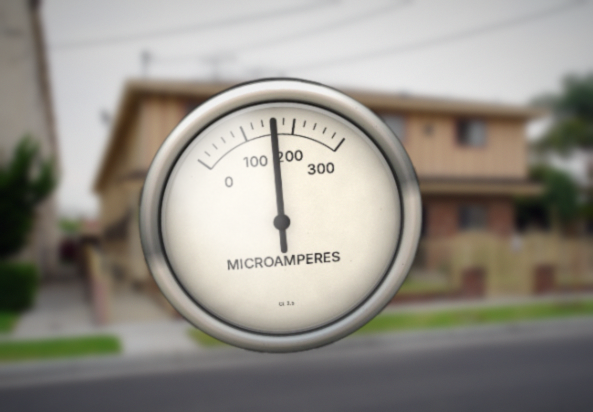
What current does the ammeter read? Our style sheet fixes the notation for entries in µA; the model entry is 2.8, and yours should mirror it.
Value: 160
